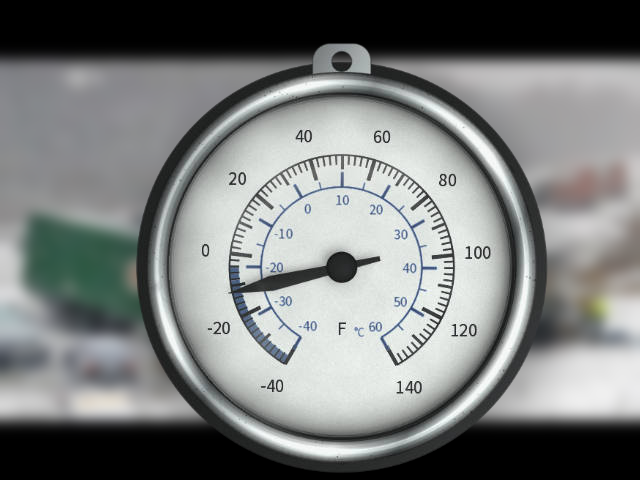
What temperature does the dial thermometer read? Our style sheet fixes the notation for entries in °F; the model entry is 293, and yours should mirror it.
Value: -12
